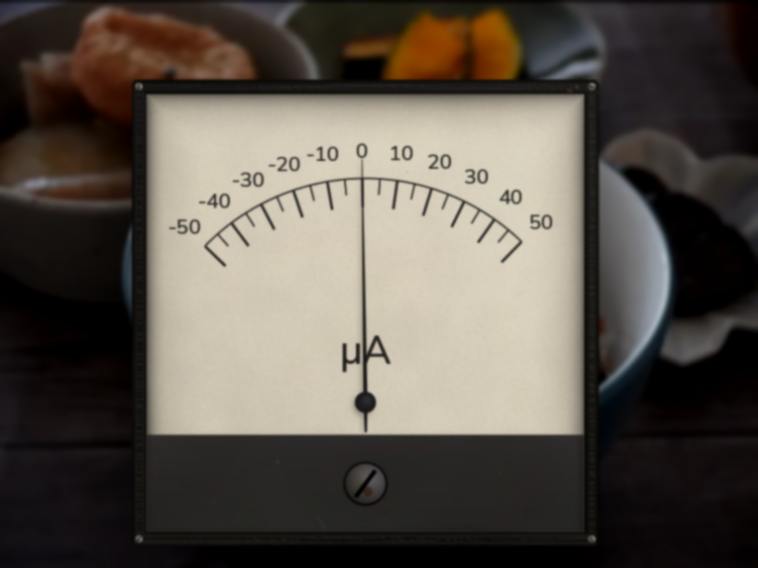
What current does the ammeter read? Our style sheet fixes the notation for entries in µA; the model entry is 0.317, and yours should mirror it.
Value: 0
